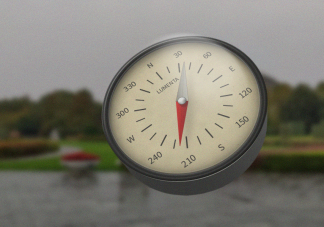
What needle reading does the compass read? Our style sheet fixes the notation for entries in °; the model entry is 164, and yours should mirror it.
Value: 217.5
